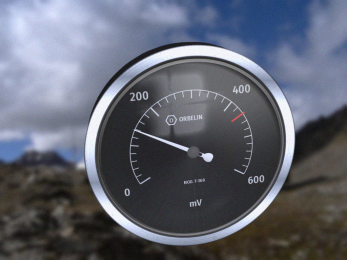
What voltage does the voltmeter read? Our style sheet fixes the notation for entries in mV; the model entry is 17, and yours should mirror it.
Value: 140
